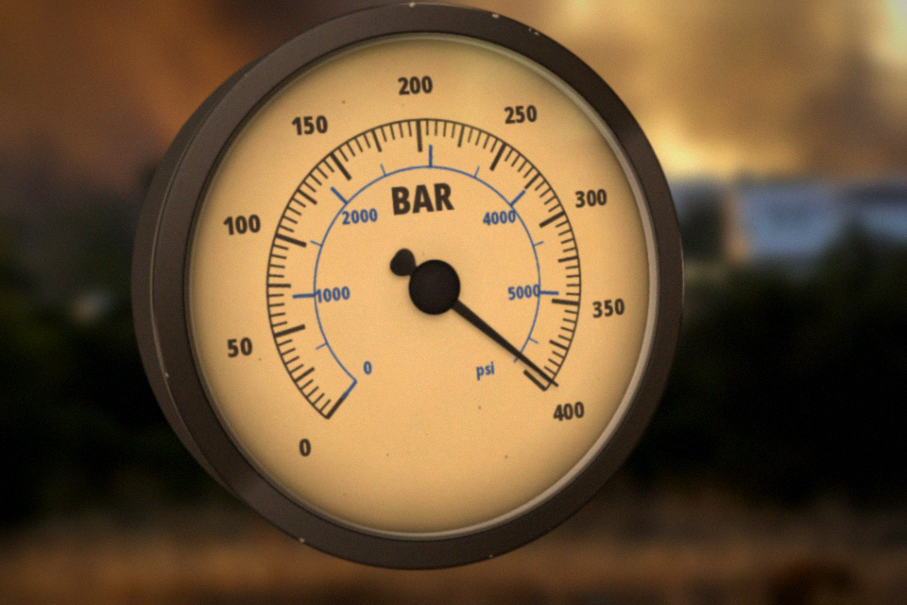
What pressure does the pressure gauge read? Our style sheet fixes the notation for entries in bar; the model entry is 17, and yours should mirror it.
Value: 395
